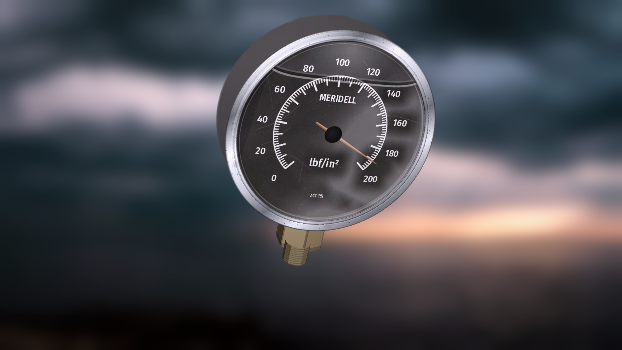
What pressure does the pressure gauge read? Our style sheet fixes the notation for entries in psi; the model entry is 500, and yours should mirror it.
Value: 190
